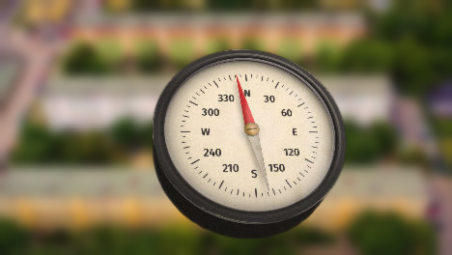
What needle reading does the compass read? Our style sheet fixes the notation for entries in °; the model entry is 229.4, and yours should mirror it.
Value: 350
